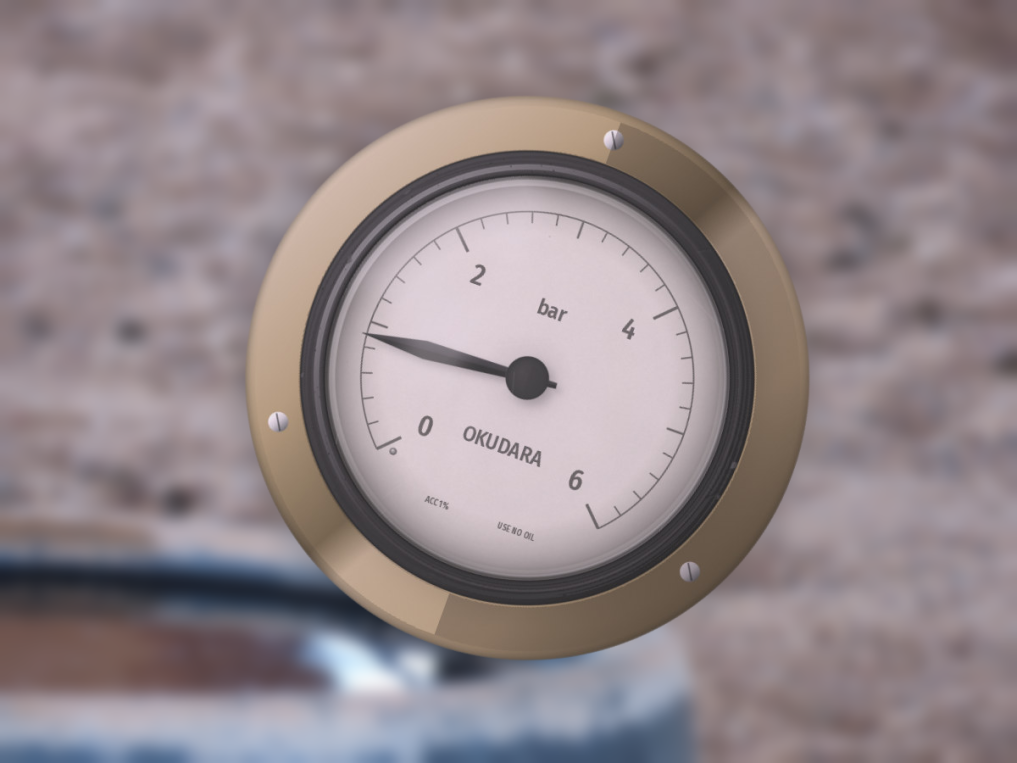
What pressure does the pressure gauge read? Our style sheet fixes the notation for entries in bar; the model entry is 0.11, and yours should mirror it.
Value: 0.9
